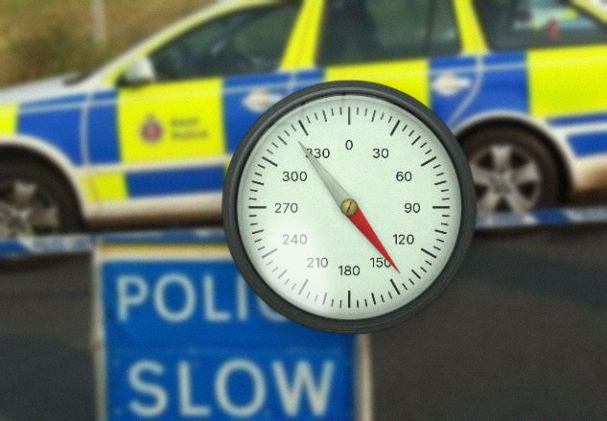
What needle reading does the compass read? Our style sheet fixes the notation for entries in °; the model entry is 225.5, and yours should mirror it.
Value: 142.5
